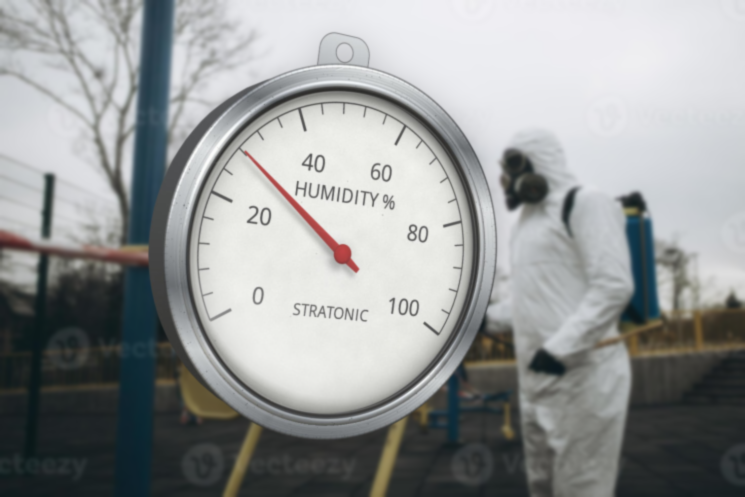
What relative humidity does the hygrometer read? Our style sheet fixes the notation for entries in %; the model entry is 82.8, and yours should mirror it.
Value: 28
